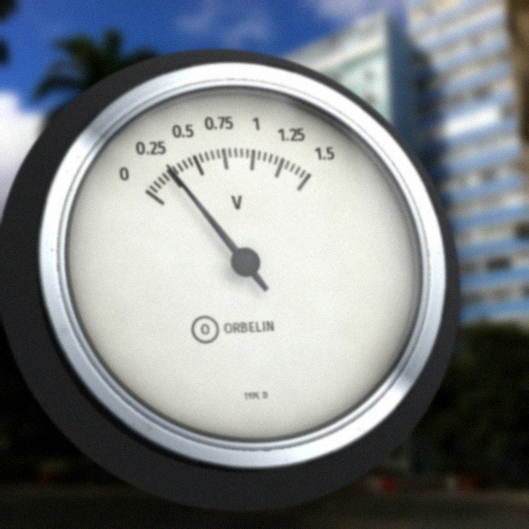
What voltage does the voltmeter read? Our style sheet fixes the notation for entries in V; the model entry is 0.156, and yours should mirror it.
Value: 0.25
